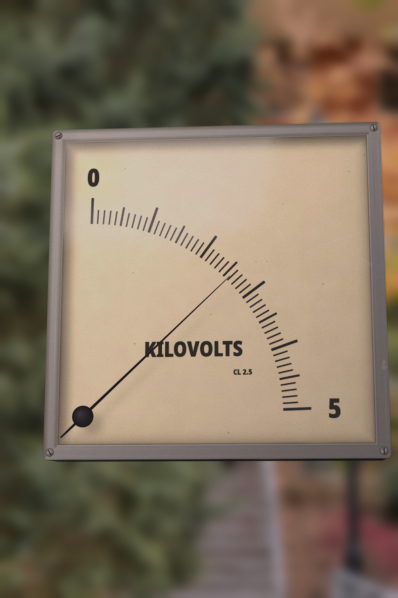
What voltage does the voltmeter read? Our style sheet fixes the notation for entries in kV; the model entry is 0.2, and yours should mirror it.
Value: 2.6
